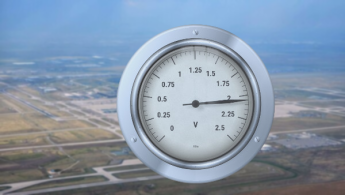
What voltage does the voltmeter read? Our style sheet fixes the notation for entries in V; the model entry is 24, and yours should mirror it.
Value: 2.05
